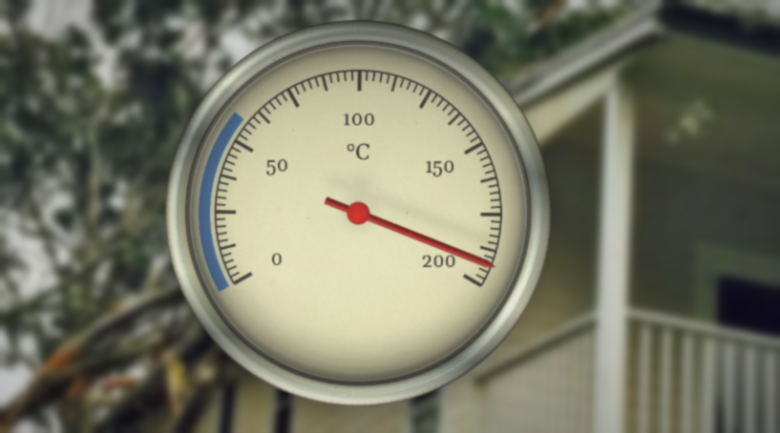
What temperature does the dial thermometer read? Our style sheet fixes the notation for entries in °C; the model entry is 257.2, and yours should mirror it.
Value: 192.5
